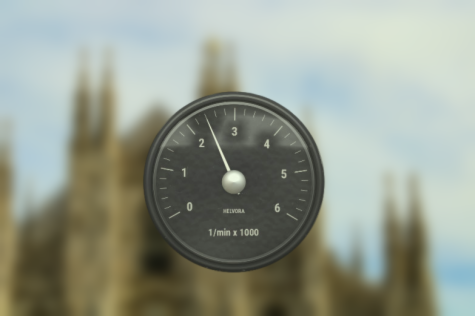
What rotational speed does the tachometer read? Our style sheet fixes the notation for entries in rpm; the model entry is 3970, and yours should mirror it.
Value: 2400
